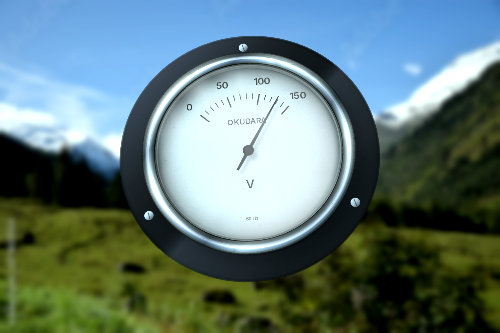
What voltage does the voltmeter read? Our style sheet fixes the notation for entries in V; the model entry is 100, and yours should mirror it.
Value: 130
